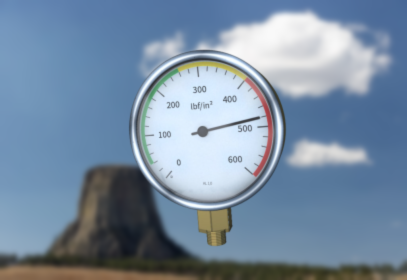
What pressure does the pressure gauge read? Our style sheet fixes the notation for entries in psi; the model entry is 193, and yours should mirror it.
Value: 480
